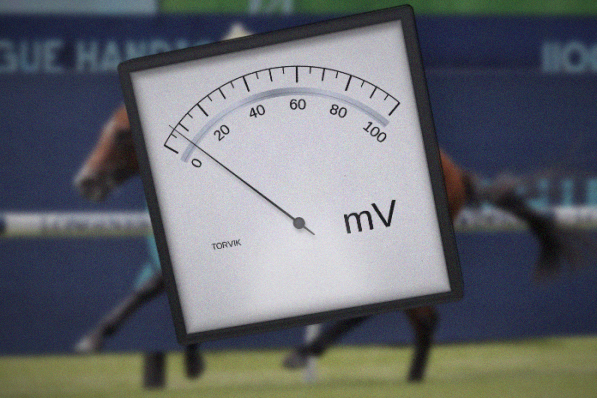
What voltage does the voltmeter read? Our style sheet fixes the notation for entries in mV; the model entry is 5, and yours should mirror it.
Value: 7.5
